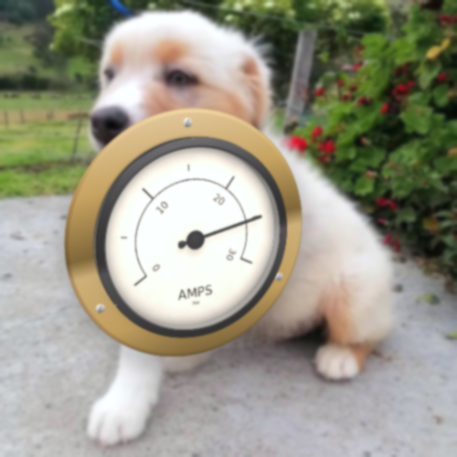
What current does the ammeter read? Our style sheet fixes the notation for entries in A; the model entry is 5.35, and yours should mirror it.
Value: 25
